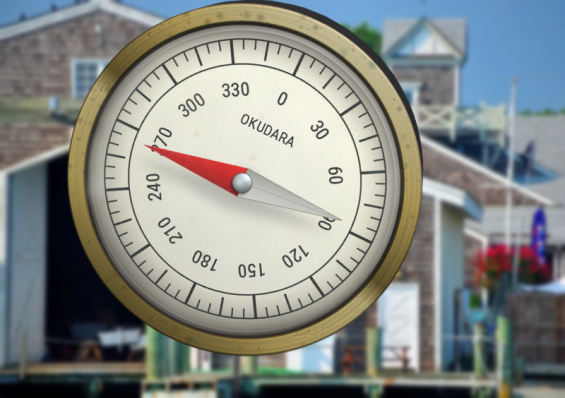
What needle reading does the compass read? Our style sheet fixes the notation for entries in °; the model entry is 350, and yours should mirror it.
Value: 265
